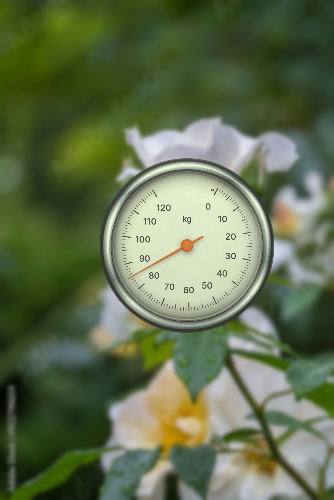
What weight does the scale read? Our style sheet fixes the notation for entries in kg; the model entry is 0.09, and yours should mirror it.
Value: 85
